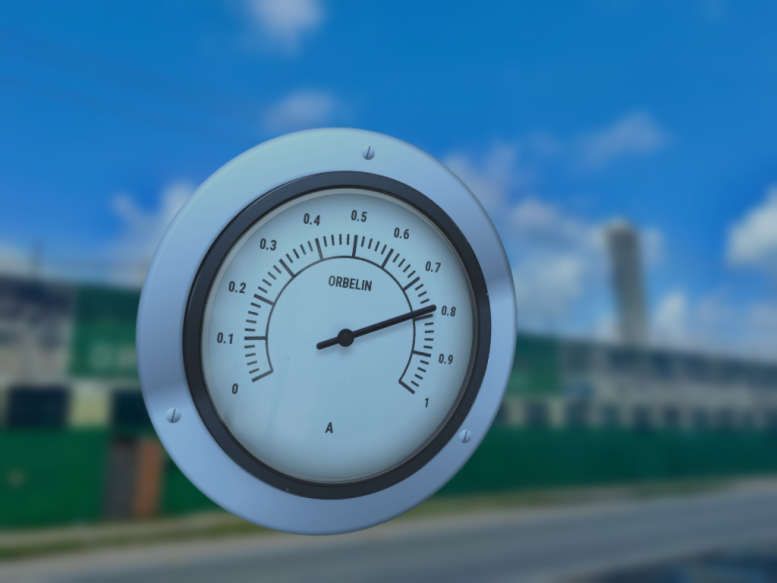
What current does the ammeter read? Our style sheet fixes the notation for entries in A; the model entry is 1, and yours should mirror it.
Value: 0.78
